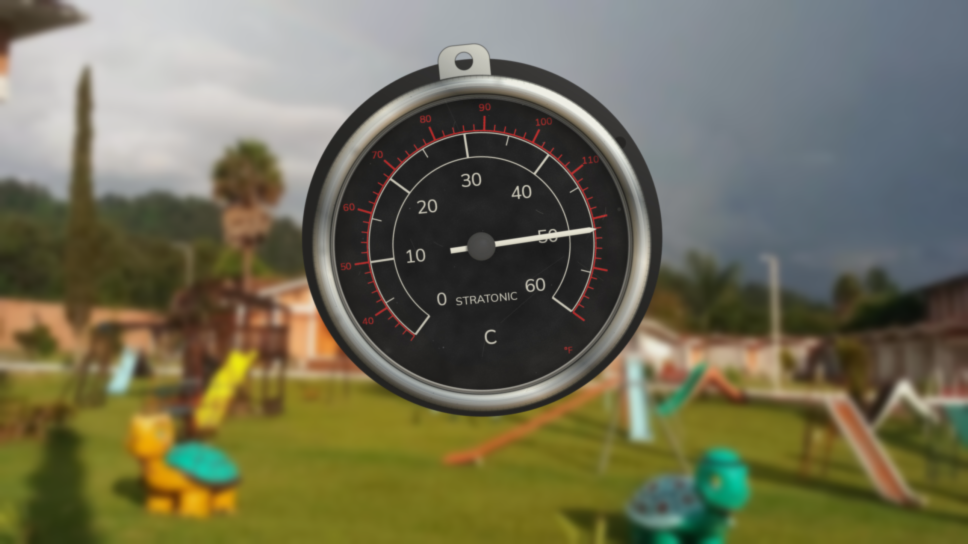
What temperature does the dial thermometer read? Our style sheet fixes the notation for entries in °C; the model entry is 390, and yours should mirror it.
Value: 50
